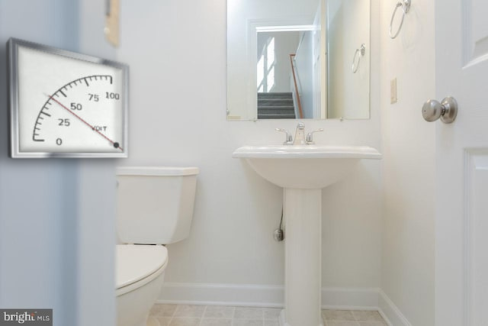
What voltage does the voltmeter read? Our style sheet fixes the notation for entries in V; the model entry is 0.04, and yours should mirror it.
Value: 40
